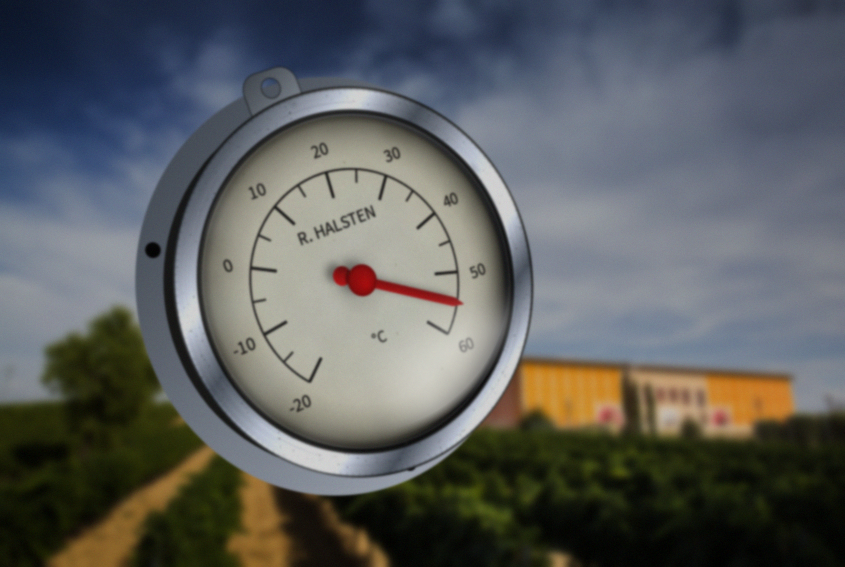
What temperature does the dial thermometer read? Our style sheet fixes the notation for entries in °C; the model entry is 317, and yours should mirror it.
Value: 55
